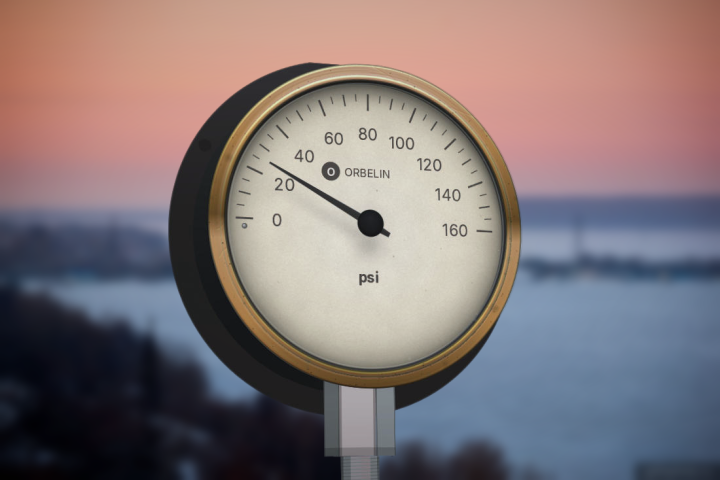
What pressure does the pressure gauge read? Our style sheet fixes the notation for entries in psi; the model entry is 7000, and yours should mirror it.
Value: 25
